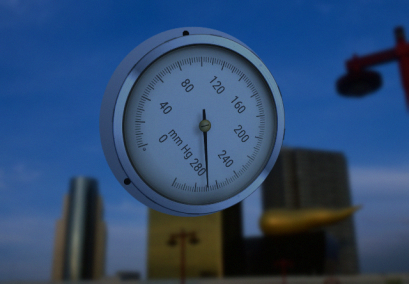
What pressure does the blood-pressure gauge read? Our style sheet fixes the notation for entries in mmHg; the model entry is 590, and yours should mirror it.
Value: 270
